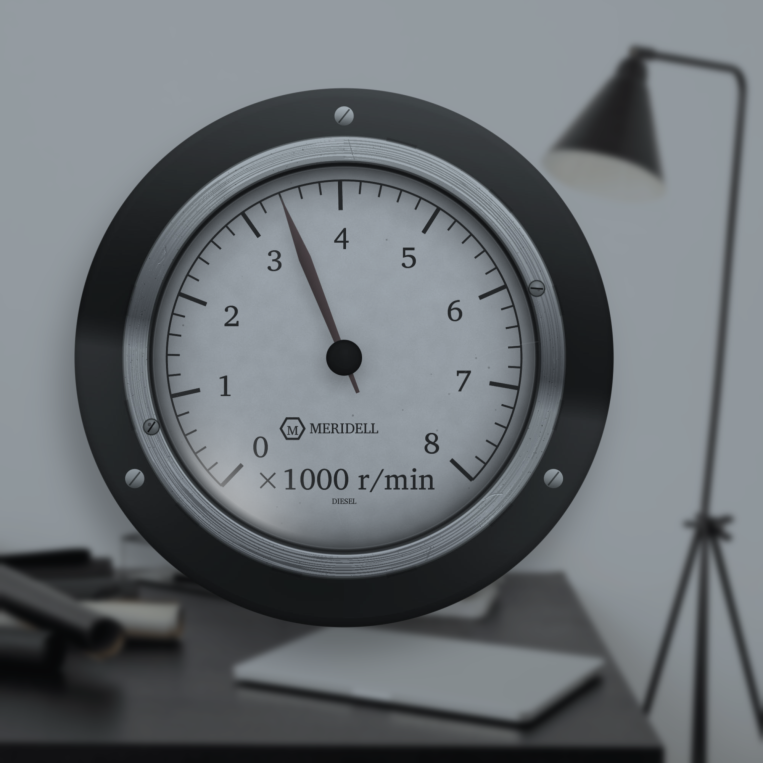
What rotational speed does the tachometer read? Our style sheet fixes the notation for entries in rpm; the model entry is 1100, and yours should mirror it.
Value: 3400
